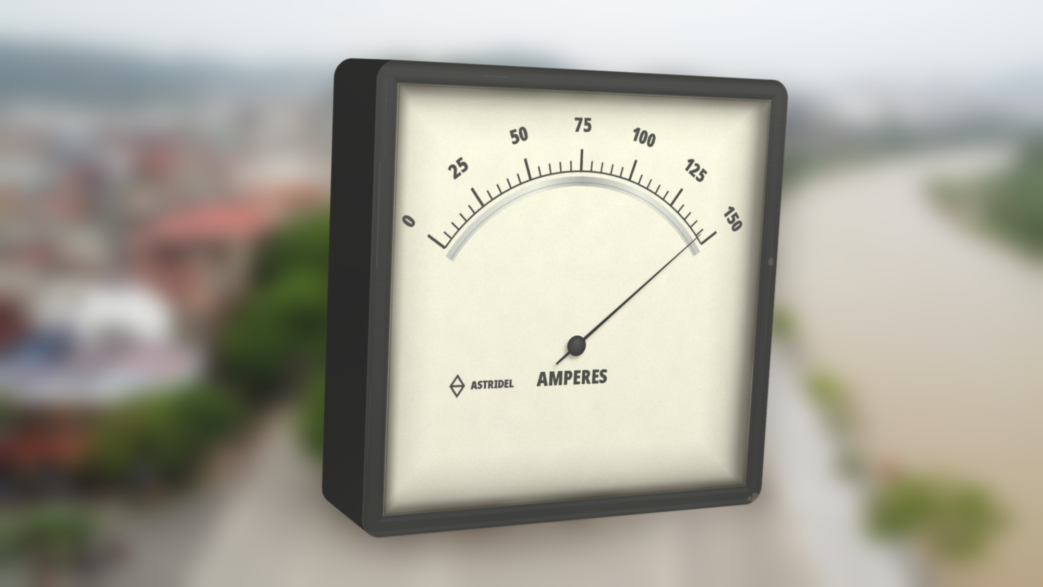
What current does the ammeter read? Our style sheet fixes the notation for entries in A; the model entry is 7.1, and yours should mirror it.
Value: 145
